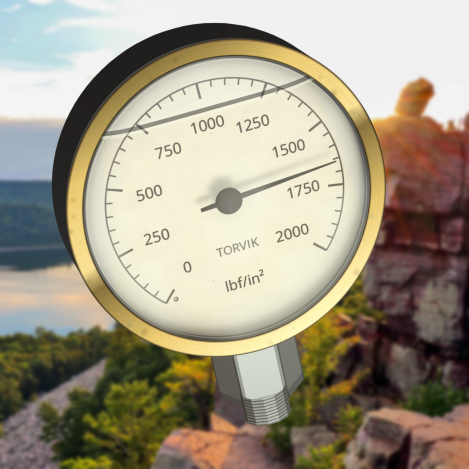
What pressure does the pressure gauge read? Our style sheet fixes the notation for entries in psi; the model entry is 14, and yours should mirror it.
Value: 1650
